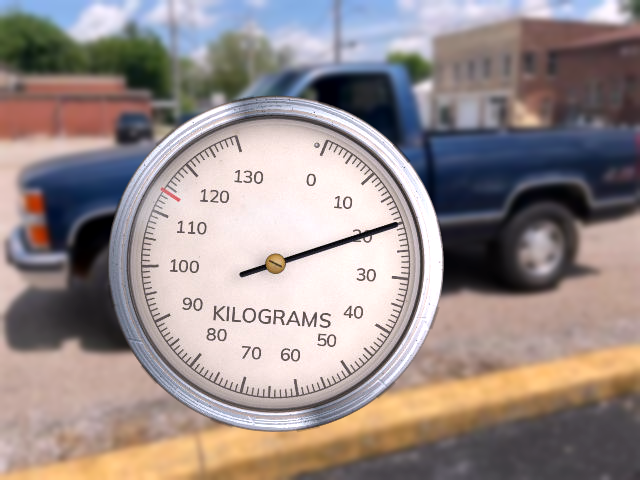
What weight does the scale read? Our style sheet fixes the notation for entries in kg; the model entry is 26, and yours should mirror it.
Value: 20
